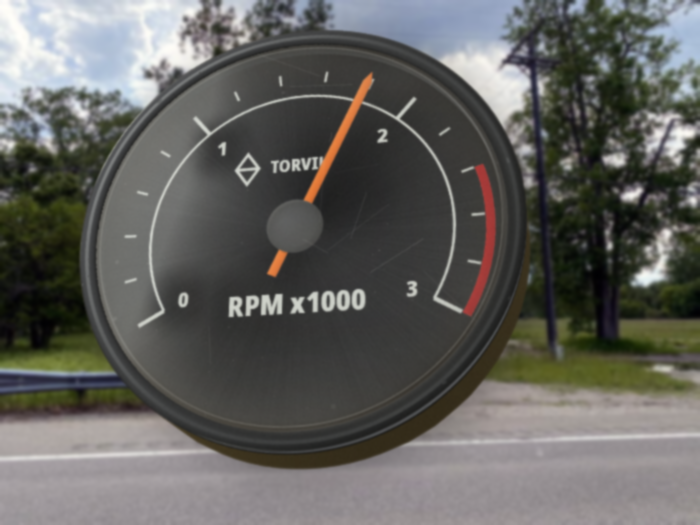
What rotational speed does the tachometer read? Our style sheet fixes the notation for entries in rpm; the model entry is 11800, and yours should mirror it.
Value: 1800
